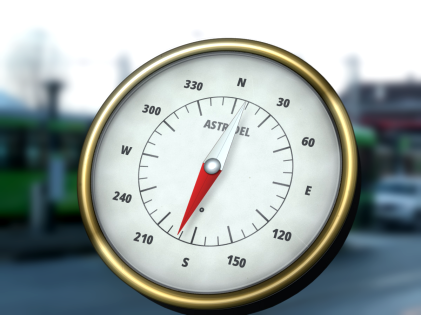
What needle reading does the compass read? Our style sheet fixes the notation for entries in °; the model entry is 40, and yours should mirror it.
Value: 190
